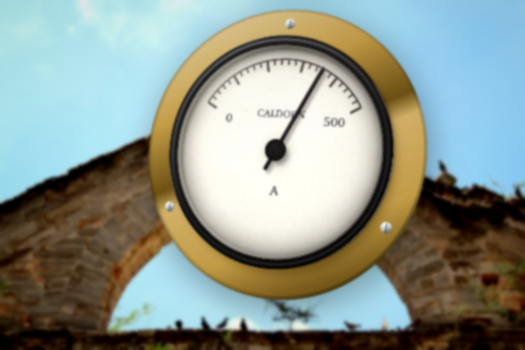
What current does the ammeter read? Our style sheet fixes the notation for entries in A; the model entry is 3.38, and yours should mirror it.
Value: 360
